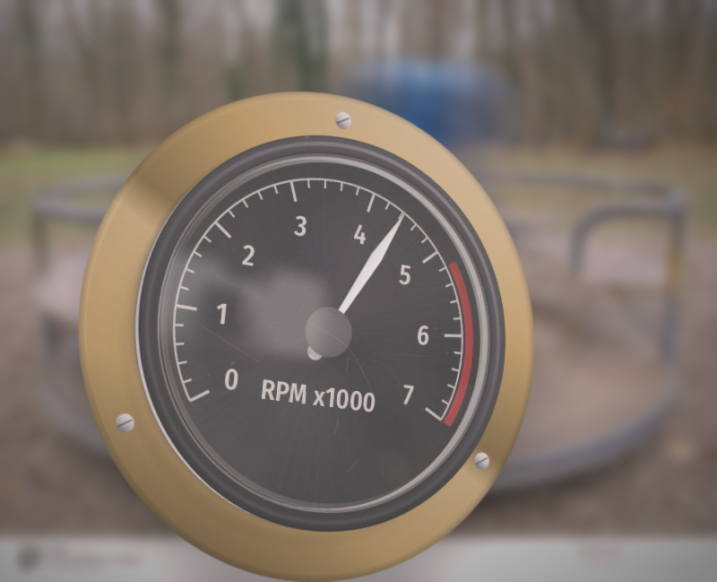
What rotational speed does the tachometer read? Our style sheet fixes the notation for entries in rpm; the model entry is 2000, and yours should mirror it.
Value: 4400
